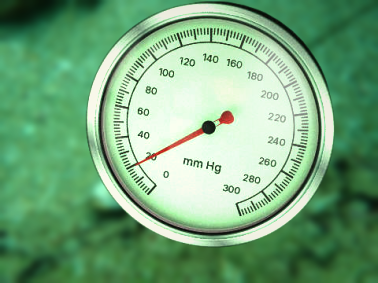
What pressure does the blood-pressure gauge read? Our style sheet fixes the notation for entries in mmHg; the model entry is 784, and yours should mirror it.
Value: 20
